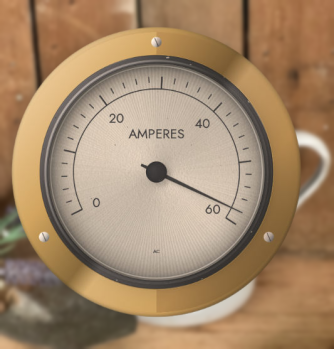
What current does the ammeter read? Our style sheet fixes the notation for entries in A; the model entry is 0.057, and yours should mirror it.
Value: 58
